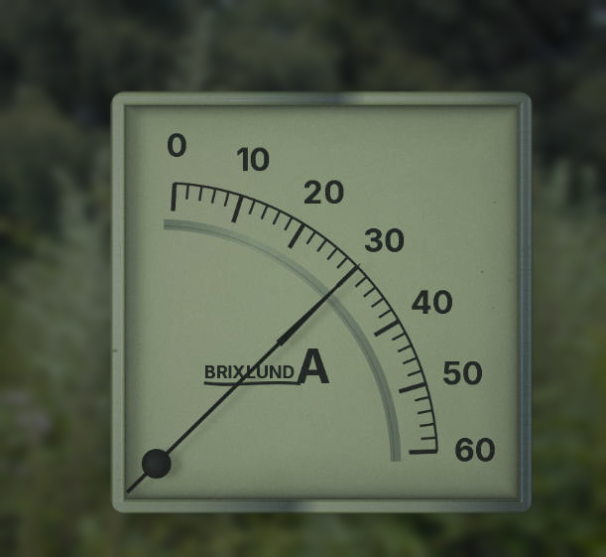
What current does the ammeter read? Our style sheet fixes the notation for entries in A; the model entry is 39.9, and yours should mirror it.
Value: 30
